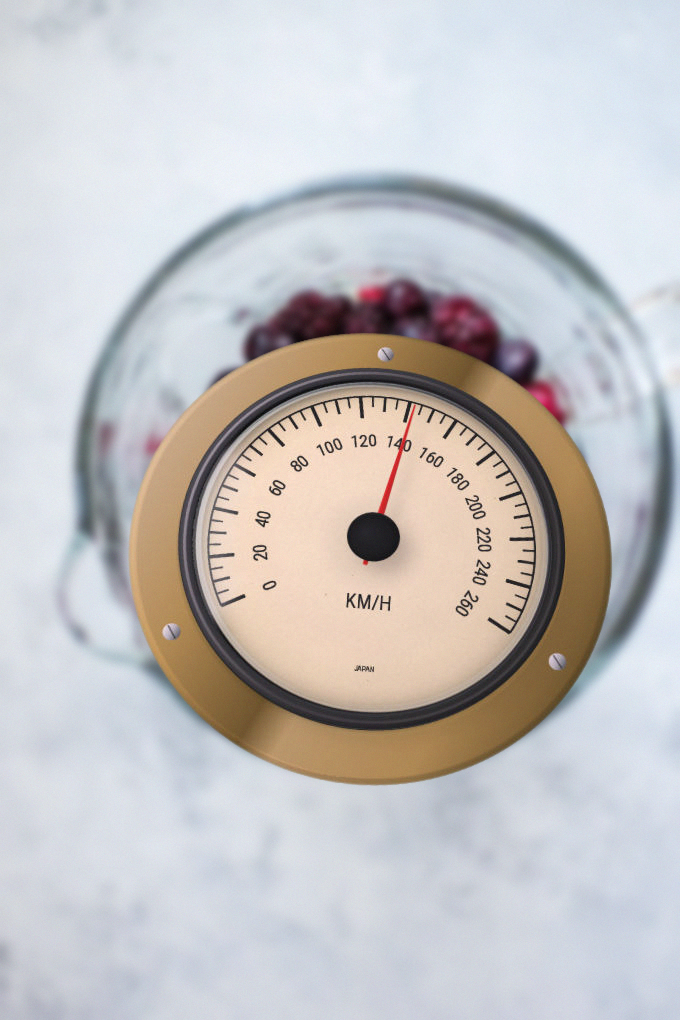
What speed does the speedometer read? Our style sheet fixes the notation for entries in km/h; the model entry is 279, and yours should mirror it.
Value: 142.5
